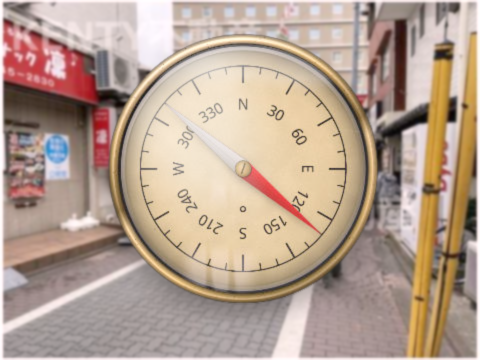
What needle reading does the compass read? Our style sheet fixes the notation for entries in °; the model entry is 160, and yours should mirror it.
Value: 130
